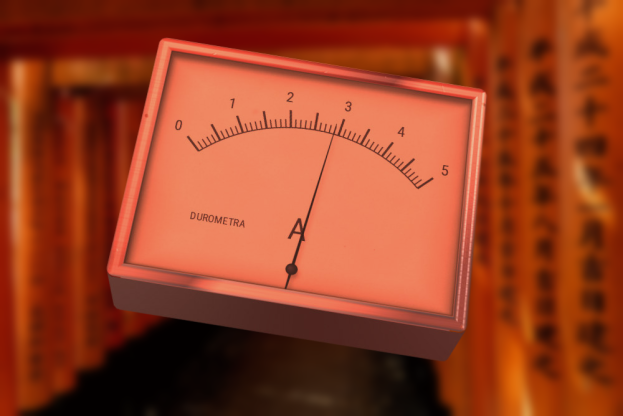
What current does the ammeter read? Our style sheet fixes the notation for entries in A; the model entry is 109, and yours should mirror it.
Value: 2.9
